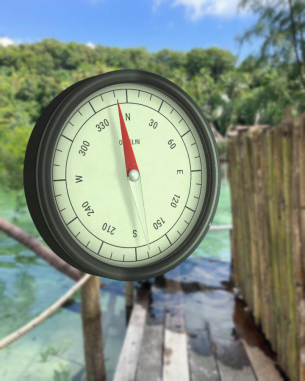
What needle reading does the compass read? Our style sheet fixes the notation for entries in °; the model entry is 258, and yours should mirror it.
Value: 350
